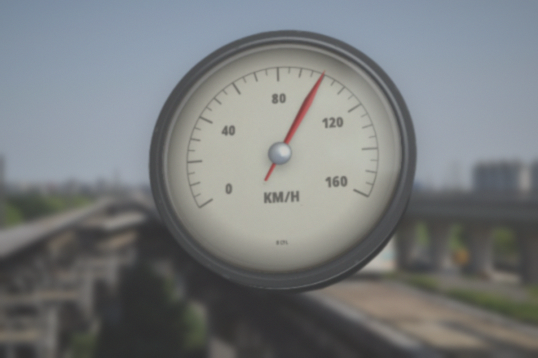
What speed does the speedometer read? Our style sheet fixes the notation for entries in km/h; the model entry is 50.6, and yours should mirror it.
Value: 100
